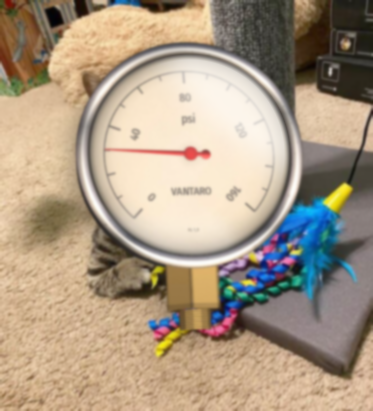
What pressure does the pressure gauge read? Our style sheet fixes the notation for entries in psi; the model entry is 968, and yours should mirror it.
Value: 30
